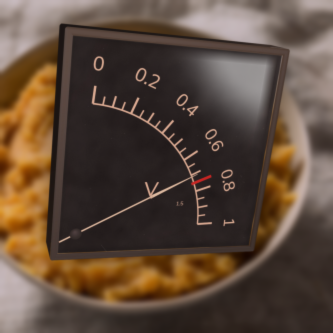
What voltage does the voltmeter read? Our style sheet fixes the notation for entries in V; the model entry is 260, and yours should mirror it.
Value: 0.7
